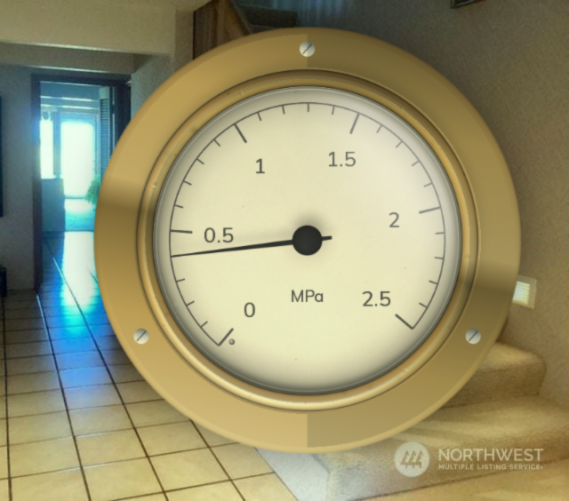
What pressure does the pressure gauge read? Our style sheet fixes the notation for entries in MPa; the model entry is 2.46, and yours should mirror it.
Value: 0.4
